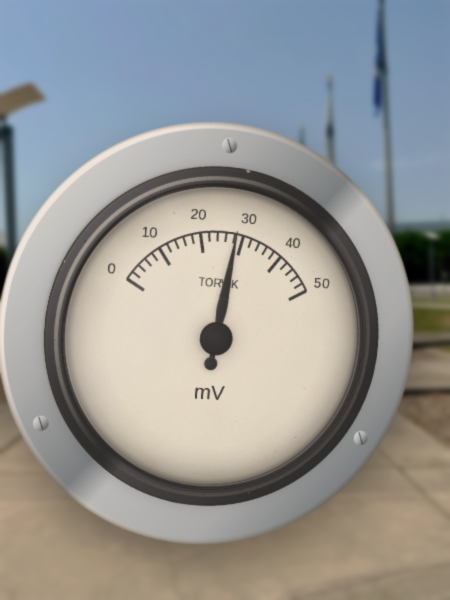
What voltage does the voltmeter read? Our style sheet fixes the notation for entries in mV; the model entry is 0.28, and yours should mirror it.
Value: 28
